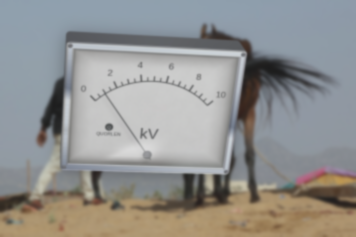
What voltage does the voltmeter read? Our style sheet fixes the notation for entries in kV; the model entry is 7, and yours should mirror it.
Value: 1
